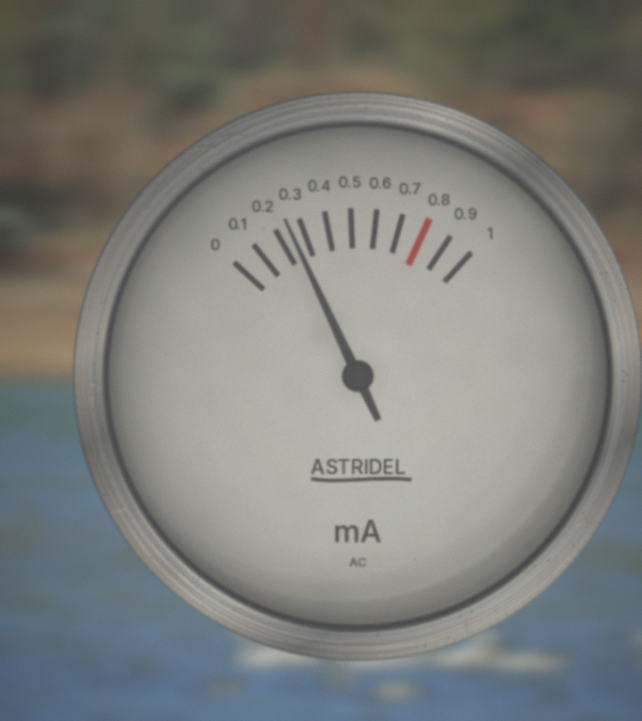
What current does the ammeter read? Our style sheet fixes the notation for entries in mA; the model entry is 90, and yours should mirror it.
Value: 0.25
